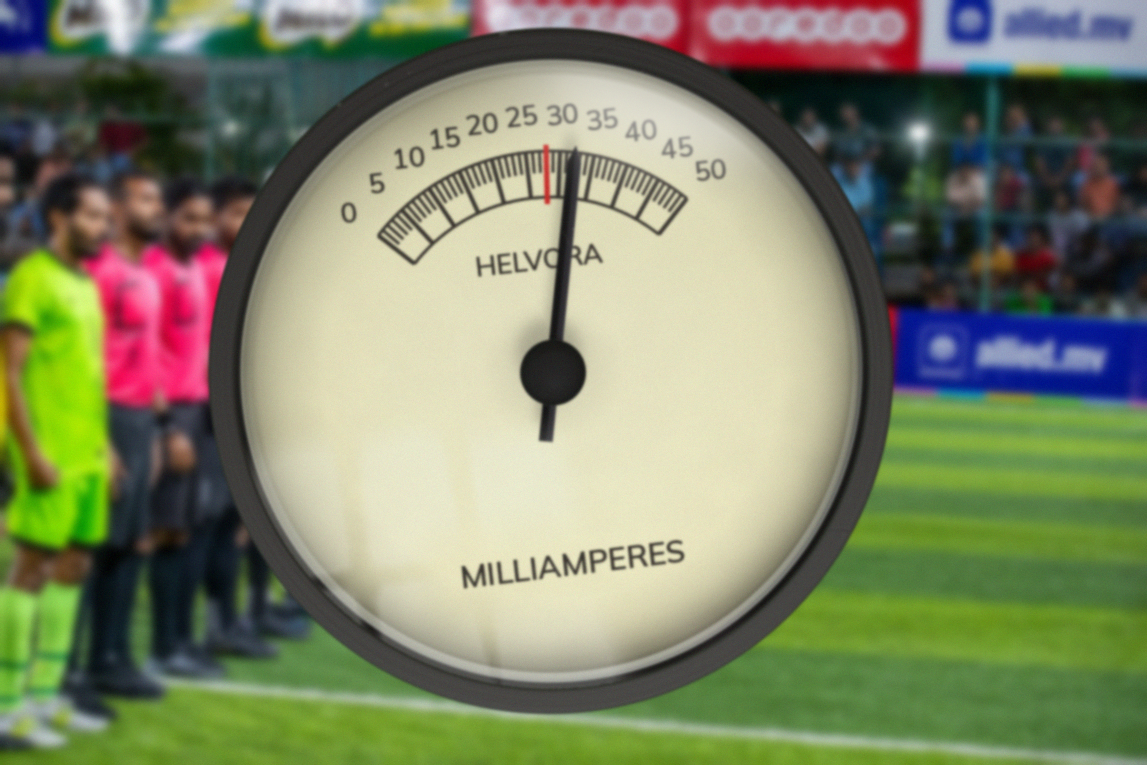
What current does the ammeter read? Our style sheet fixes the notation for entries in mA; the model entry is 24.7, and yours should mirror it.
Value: 32
